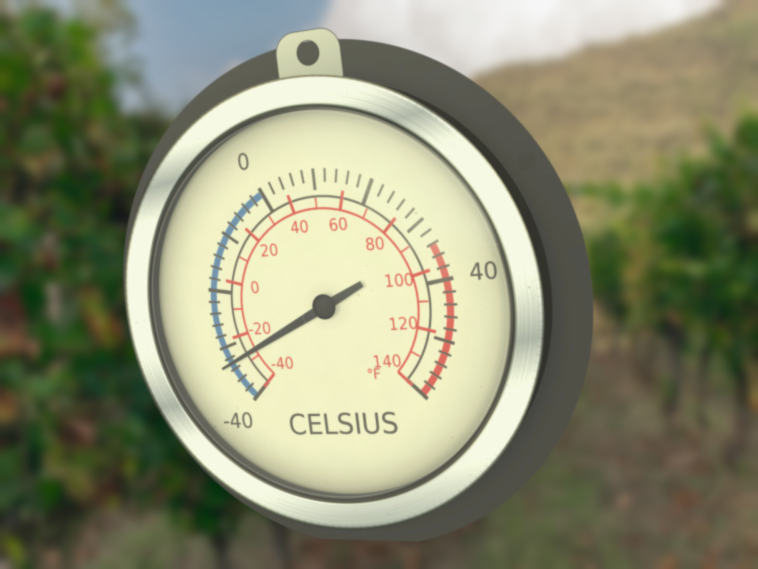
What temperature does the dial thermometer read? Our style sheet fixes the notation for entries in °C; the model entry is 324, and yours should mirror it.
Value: -33
